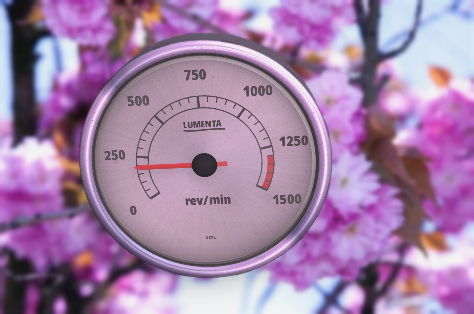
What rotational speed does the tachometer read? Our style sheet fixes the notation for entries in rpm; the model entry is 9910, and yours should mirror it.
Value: 200
